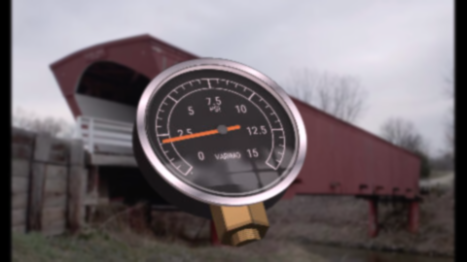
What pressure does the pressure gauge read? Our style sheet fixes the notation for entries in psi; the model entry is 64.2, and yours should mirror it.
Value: 2
